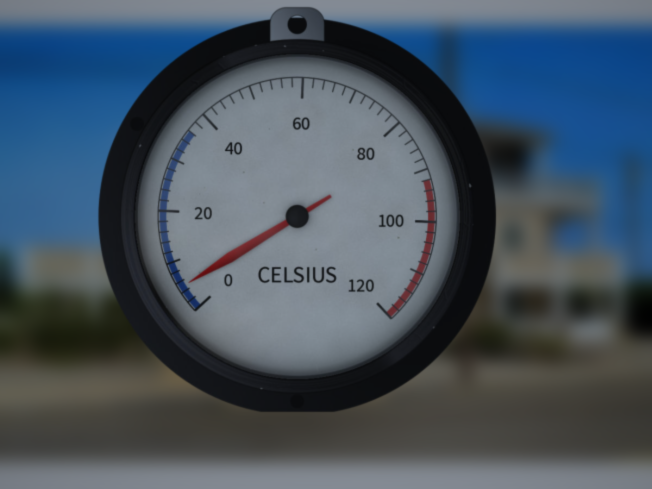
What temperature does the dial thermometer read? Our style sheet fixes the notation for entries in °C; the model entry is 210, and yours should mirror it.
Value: 5
